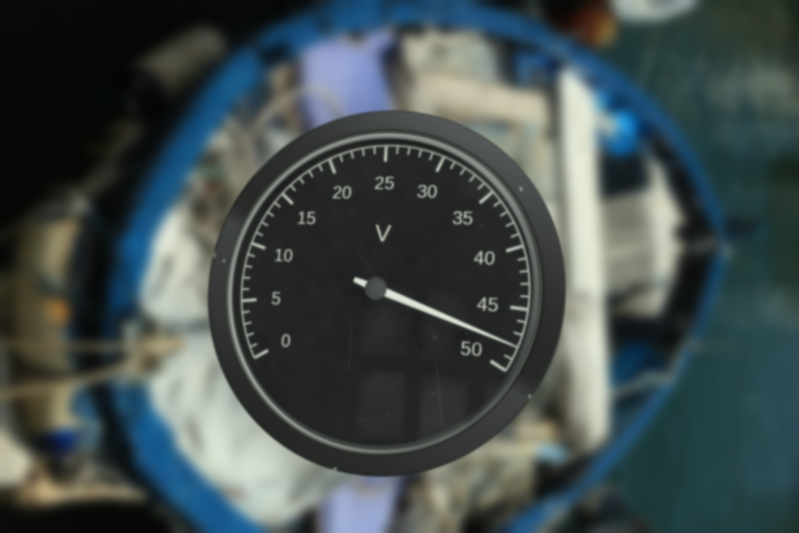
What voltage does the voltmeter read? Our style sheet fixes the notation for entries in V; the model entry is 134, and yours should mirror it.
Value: 48
